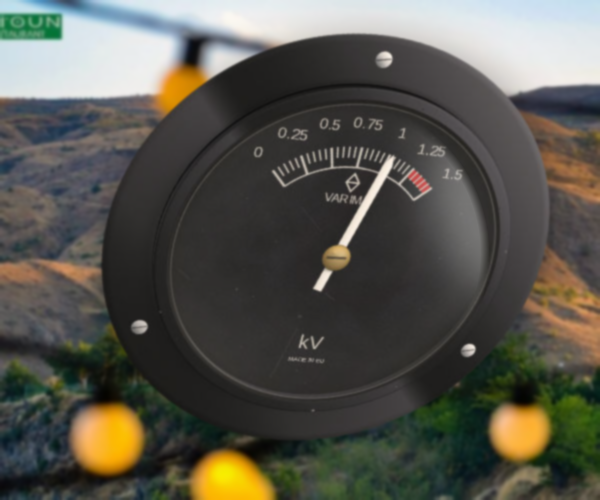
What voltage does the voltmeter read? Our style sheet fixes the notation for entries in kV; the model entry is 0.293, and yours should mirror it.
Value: 1
